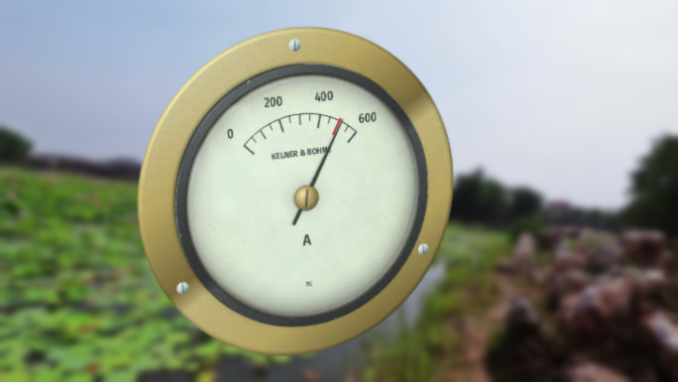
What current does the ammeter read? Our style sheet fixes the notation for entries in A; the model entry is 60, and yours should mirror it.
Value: 500
